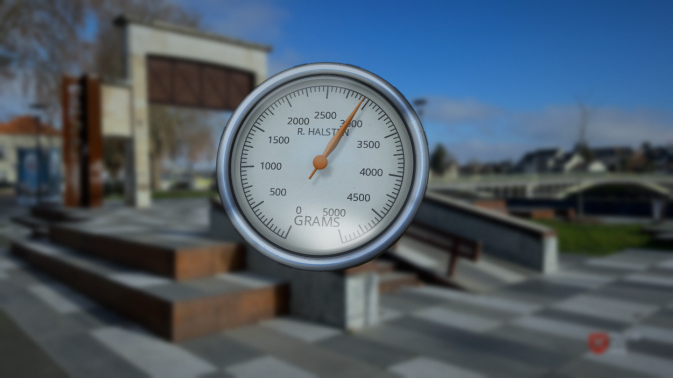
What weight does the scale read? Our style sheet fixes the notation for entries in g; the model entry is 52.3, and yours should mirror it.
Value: 2950
